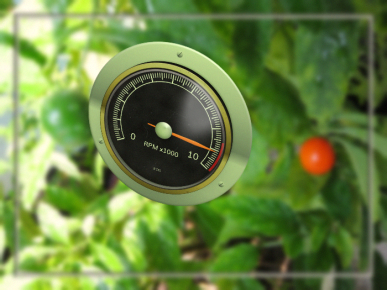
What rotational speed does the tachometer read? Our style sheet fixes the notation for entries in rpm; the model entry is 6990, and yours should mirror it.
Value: 9000
